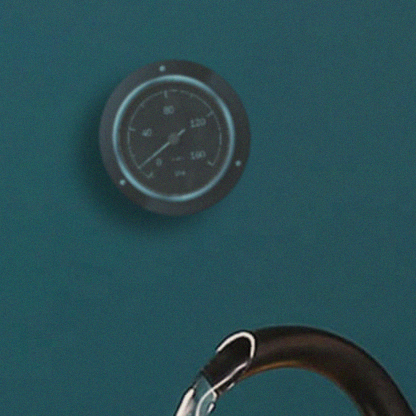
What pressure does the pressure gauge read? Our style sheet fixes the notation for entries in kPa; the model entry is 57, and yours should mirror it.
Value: 10
